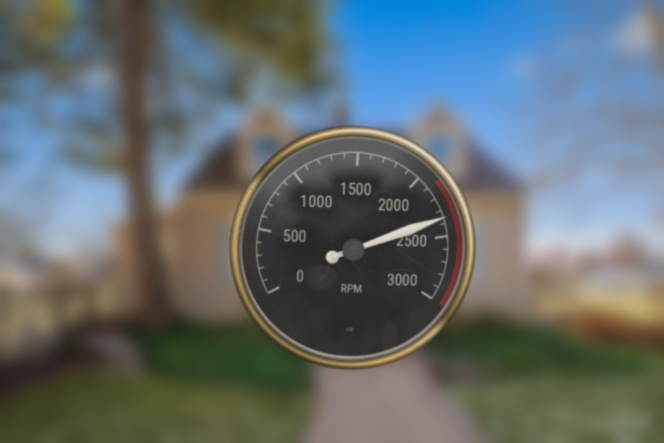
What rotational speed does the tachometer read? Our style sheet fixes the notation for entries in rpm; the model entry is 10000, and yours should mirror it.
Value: 2350
